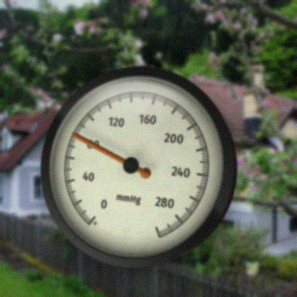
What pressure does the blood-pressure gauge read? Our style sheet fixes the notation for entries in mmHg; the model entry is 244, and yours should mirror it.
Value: 80
